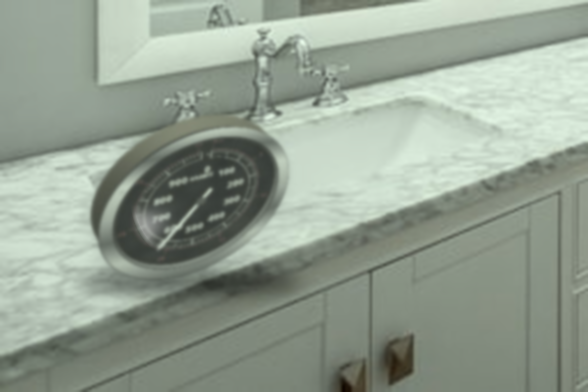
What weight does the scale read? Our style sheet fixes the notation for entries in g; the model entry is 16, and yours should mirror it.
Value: 600
